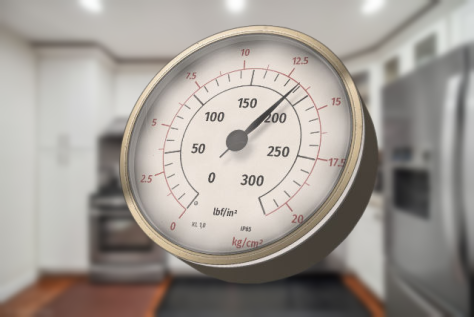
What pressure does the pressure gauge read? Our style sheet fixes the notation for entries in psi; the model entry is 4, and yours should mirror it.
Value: 190
